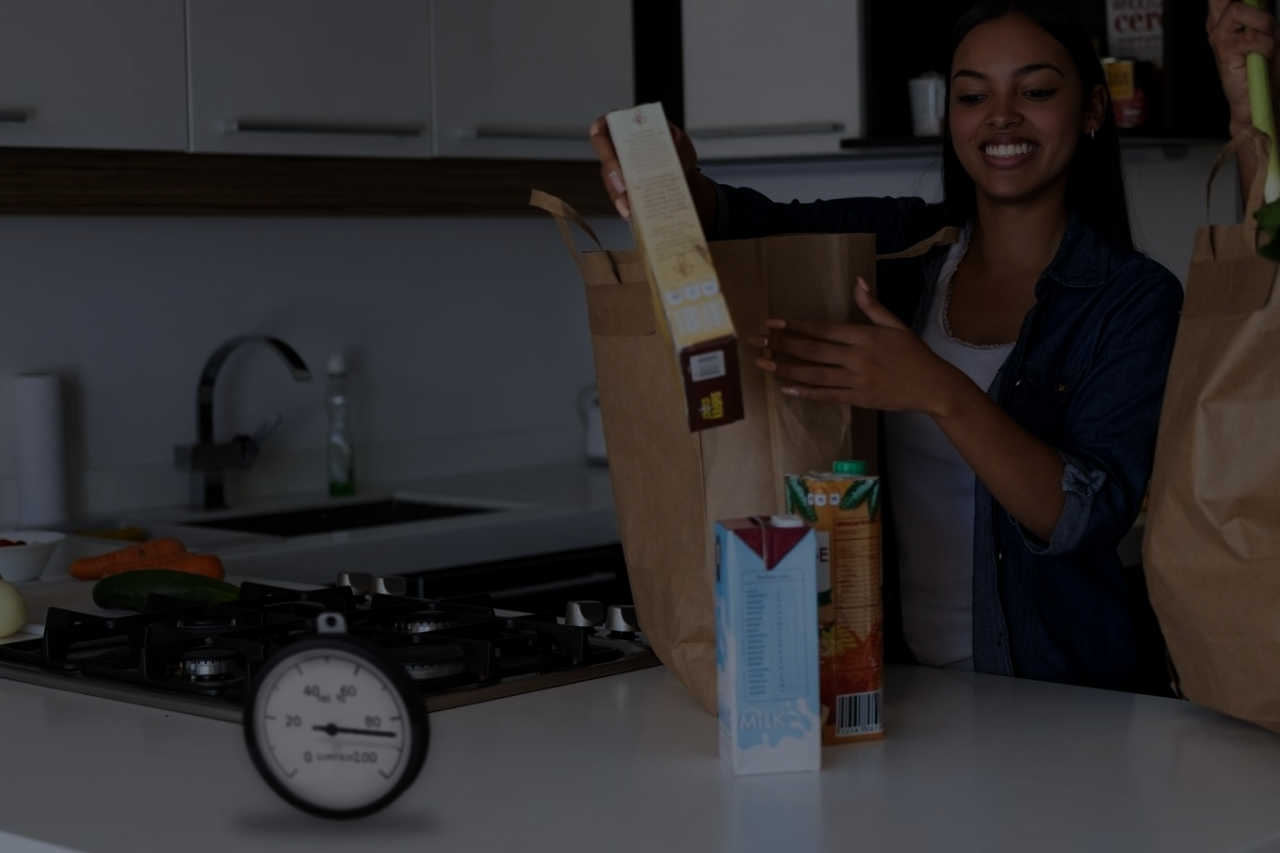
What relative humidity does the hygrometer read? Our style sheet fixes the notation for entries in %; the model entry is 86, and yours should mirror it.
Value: 85
